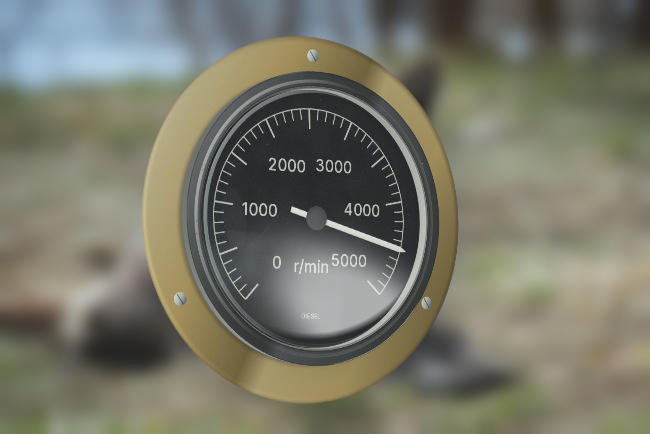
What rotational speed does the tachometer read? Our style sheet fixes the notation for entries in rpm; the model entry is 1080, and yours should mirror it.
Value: 4500
